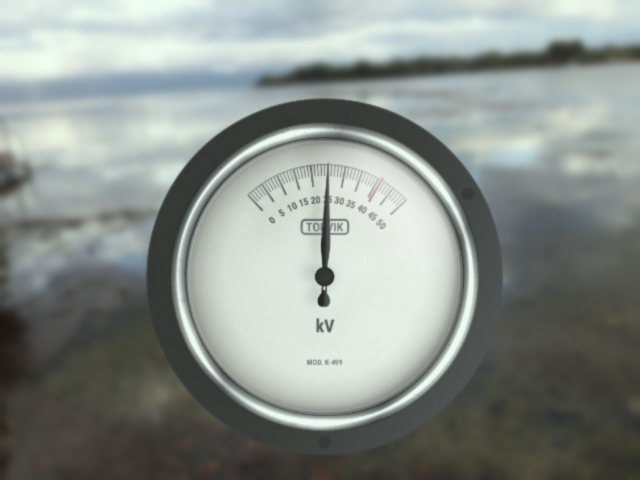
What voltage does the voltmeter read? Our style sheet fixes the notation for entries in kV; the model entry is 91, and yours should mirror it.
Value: 25
